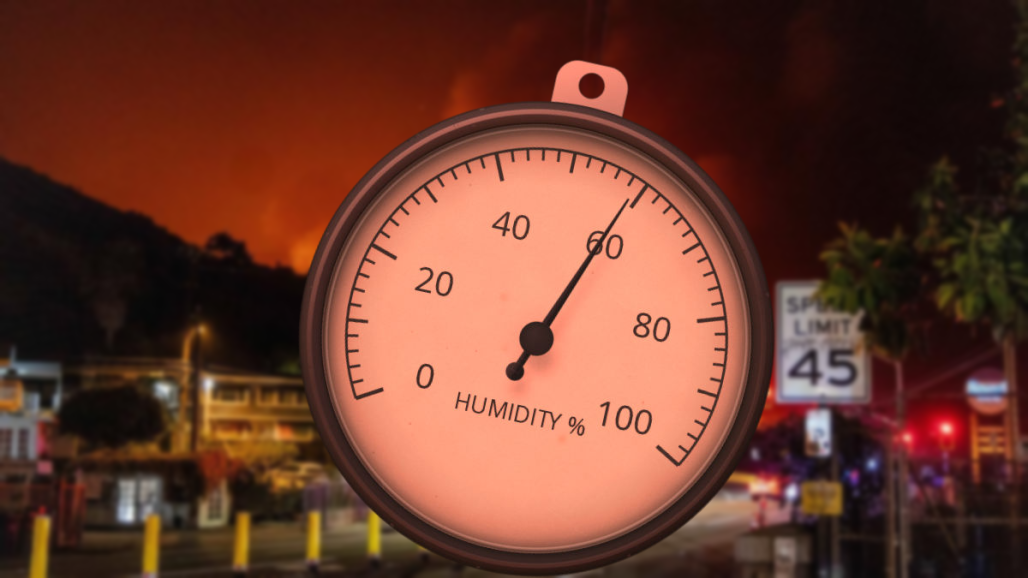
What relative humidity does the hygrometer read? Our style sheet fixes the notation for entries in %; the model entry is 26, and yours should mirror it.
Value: 59
